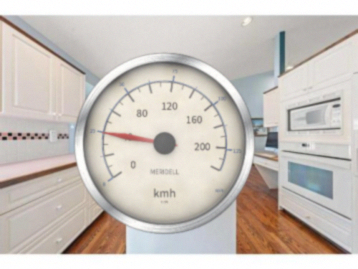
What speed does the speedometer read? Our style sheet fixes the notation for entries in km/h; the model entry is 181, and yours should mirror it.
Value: 40
